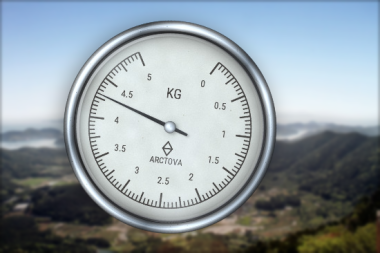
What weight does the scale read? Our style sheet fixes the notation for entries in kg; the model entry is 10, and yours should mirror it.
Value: 4.3
